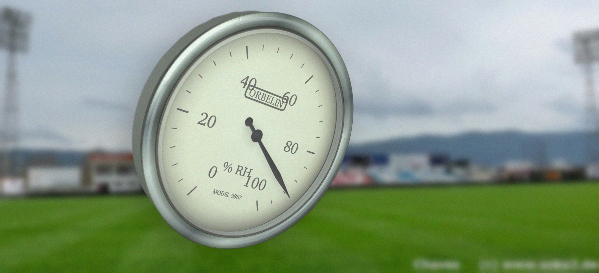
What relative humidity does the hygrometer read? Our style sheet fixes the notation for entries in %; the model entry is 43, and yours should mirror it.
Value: 92
